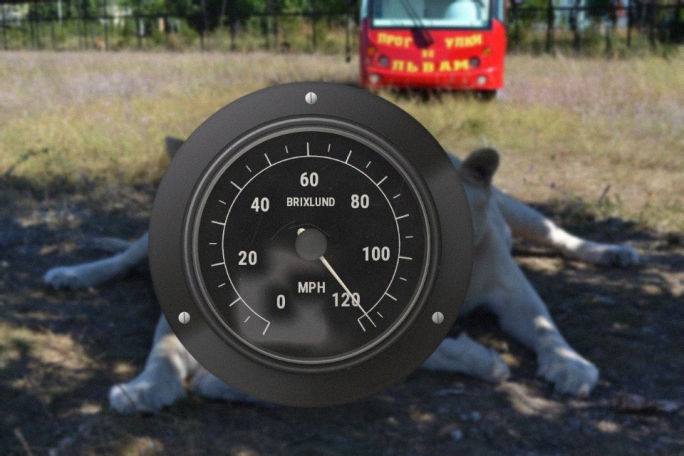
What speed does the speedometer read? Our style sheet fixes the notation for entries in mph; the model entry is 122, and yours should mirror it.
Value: 117.5
